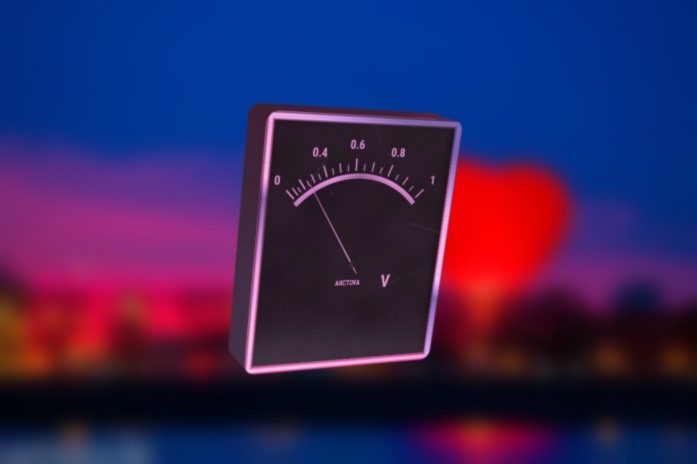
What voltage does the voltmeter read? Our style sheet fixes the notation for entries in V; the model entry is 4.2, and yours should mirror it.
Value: 0.25
